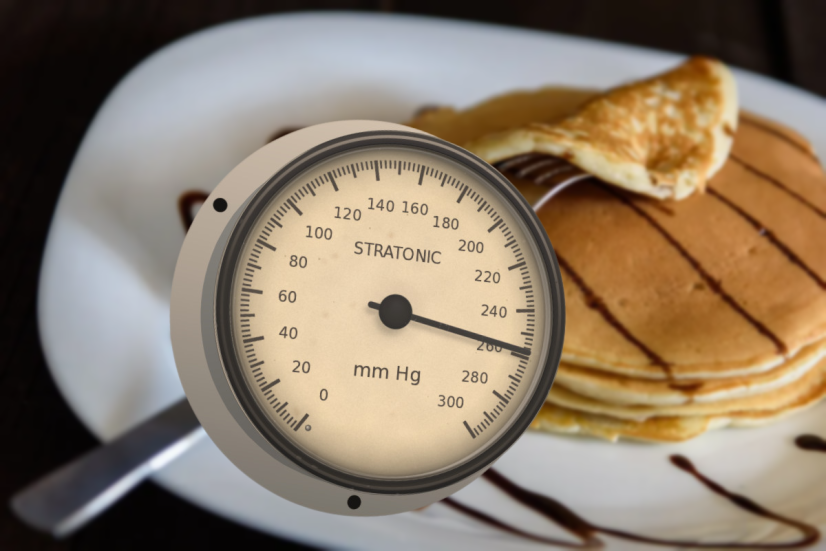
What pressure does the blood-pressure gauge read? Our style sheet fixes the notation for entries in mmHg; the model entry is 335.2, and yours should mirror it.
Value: 258
